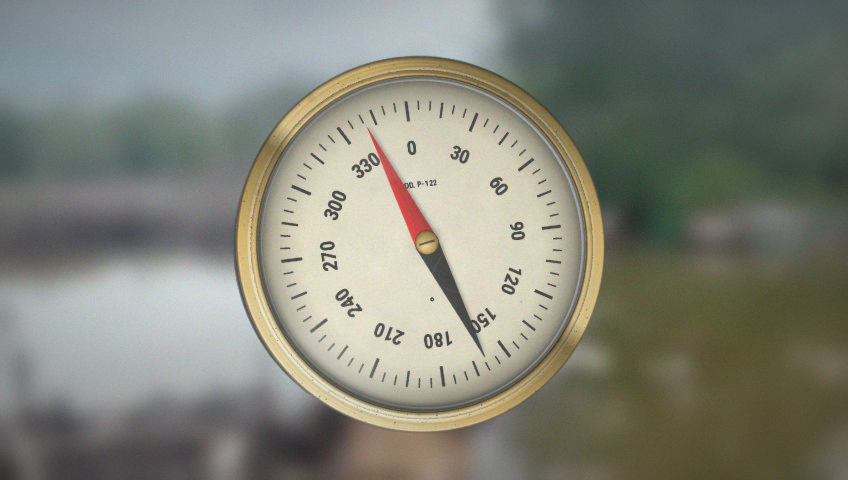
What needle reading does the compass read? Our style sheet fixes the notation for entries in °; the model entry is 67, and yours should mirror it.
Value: 340
